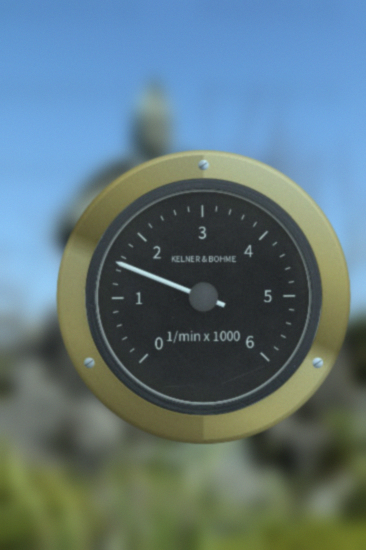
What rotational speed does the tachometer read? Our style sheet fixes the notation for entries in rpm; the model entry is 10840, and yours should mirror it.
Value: 1500
